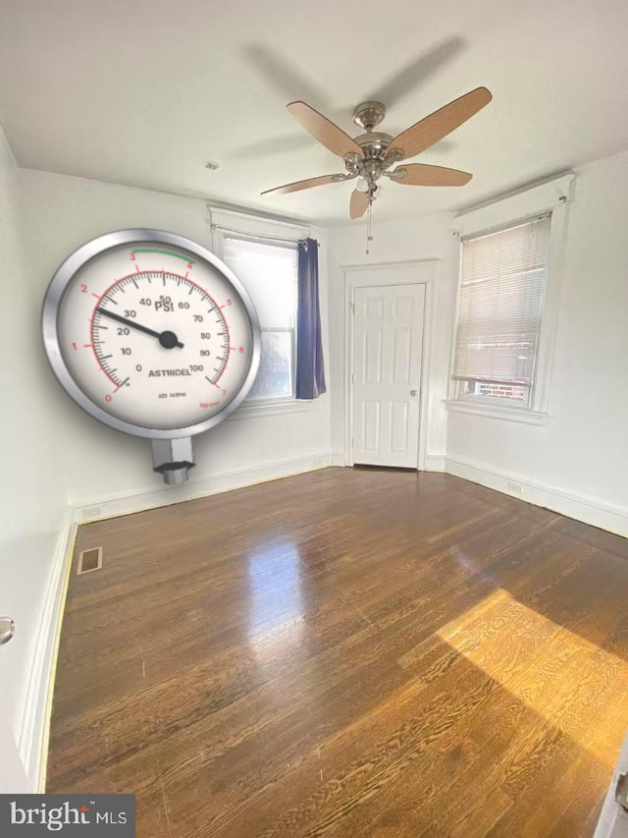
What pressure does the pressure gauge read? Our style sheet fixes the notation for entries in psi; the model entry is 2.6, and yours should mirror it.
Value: 25
